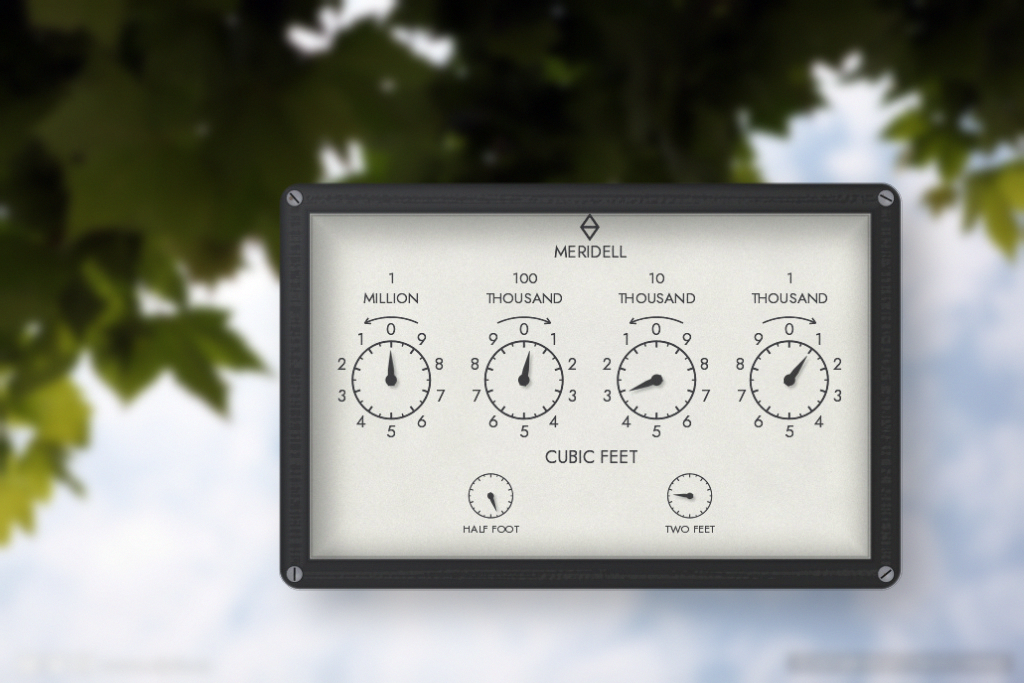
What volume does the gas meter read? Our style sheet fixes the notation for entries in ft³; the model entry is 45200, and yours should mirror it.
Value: 3100
